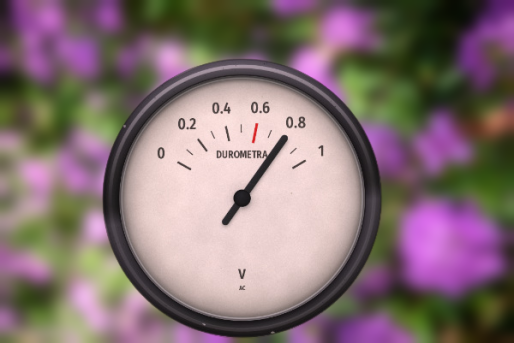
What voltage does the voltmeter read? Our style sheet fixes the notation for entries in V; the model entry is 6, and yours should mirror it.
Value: 0.8
